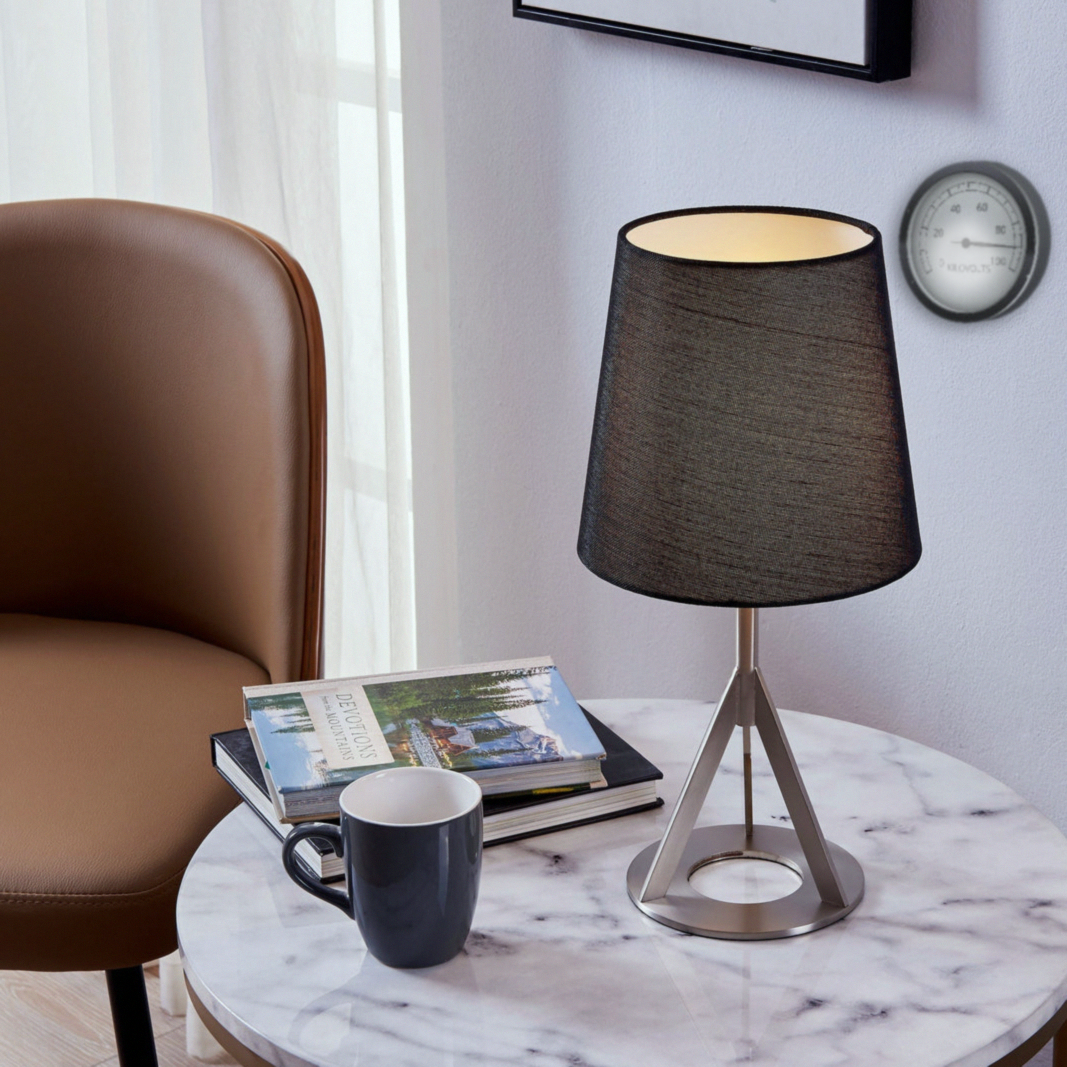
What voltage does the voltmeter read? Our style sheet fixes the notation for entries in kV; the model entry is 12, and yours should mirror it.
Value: 90
